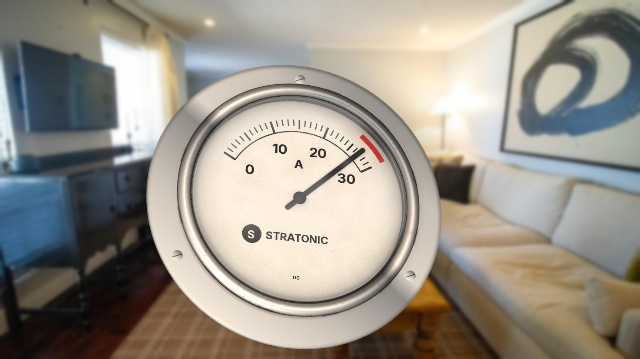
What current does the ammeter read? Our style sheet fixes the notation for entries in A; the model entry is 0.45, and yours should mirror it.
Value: 27
